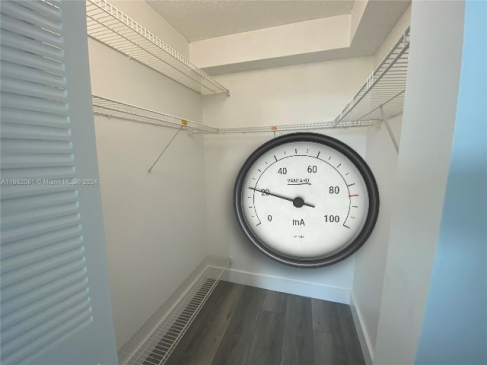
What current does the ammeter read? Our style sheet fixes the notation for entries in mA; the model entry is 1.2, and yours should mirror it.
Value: 20
